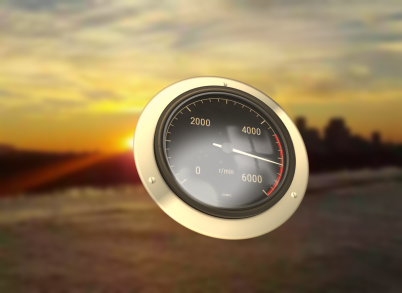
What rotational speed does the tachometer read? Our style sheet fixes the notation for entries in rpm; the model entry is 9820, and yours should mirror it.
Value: 5200
